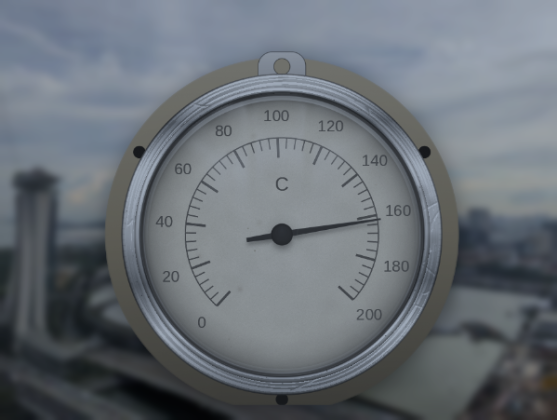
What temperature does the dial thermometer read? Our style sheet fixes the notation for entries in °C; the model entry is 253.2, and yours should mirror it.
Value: 162
